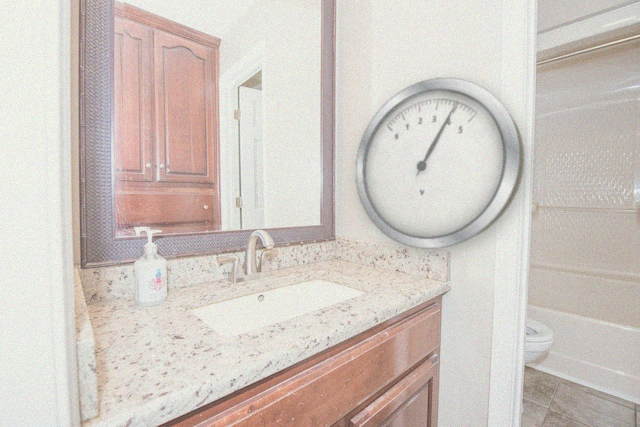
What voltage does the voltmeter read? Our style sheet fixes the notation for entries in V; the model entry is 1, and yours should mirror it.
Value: 4
